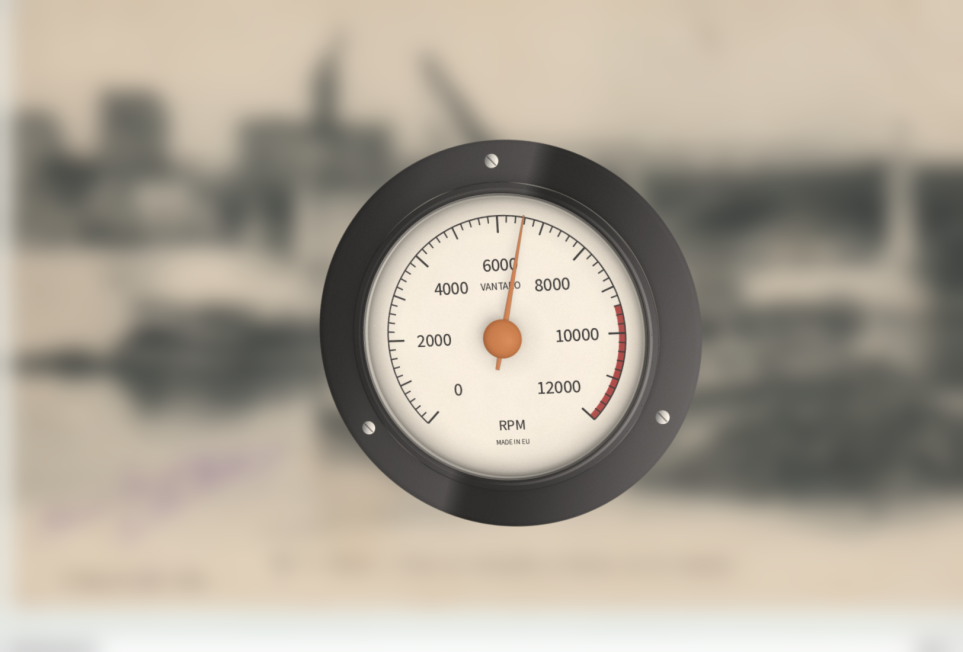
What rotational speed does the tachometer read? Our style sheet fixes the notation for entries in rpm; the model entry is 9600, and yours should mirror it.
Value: 6600
